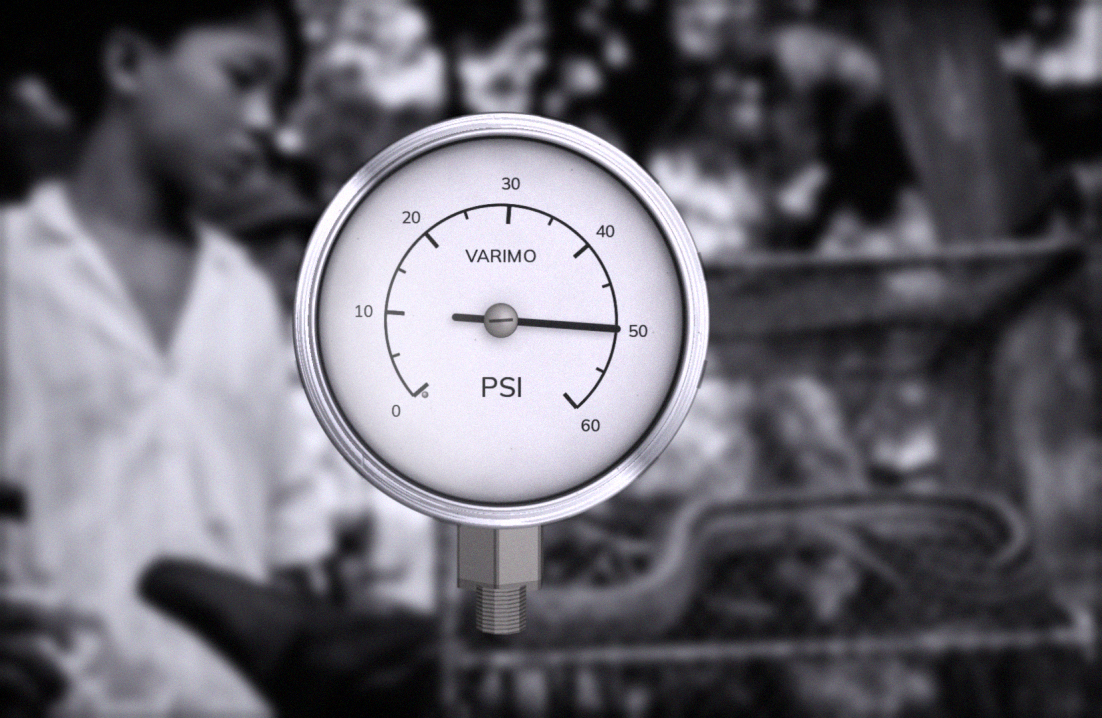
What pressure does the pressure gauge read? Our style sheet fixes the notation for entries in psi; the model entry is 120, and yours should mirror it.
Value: 50
